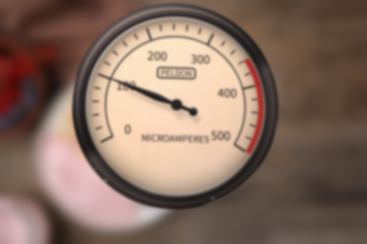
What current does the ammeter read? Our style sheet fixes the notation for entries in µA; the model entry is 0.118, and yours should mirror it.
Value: 100
